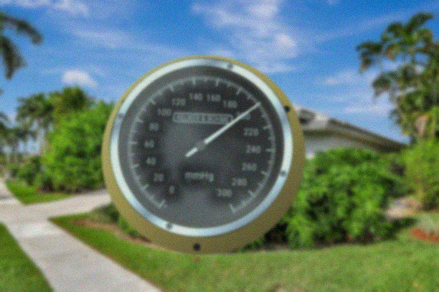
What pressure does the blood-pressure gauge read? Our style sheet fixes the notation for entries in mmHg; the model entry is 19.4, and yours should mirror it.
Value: 200
